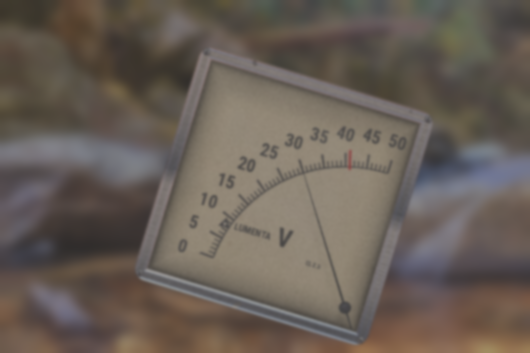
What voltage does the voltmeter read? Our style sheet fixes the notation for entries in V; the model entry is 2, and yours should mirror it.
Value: 30
